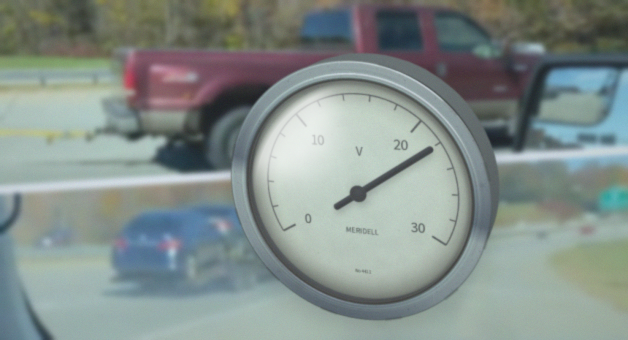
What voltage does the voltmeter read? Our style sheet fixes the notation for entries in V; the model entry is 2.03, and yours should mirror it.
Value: 22
